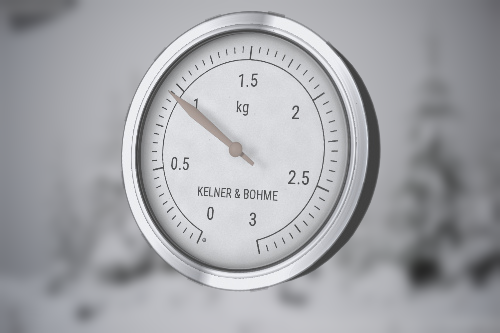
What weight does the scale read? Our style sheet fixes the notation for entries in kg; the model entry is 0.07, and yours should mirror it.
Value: 0.95
